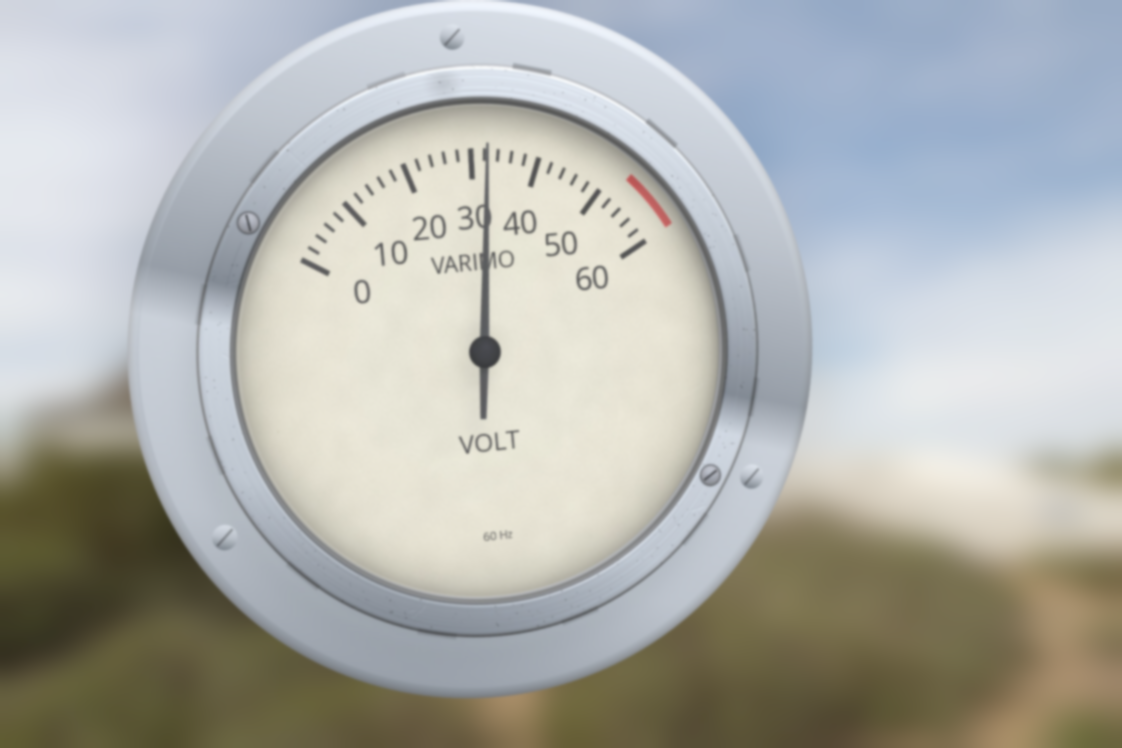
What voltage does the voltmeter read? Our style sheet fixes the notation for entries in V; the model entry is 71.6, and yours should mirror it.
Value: 32
